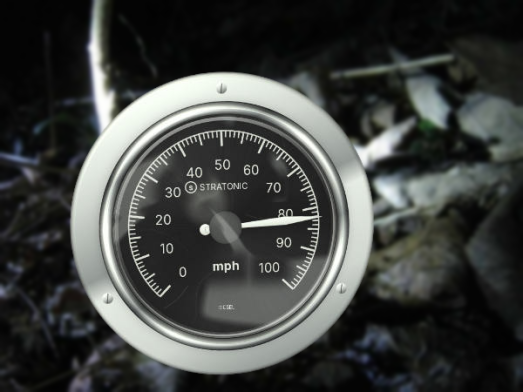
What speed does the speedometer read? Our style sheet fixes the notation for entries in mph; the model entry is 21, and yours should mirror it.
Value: 82
